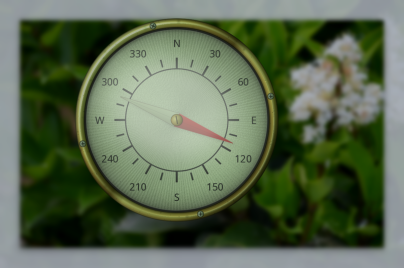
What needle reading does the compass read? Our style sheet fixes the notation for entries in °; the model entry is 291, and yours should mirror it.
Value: 112.5
